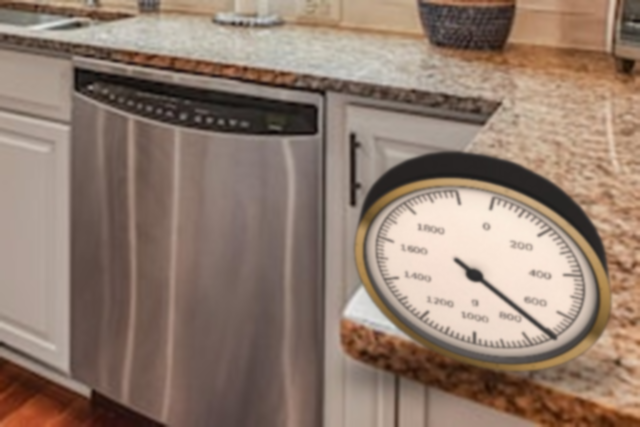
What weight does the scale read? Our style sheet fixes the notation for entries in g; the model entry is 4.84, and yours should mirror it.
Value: 700
